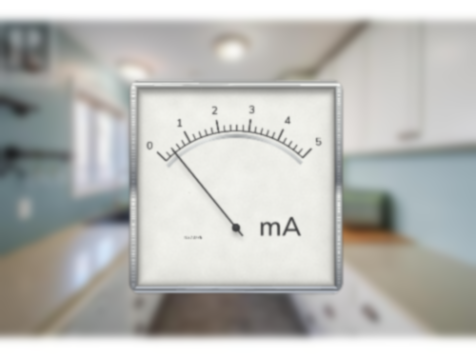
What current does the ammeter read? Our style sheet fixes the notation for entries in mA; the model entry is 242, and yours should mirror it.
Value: 0.4
